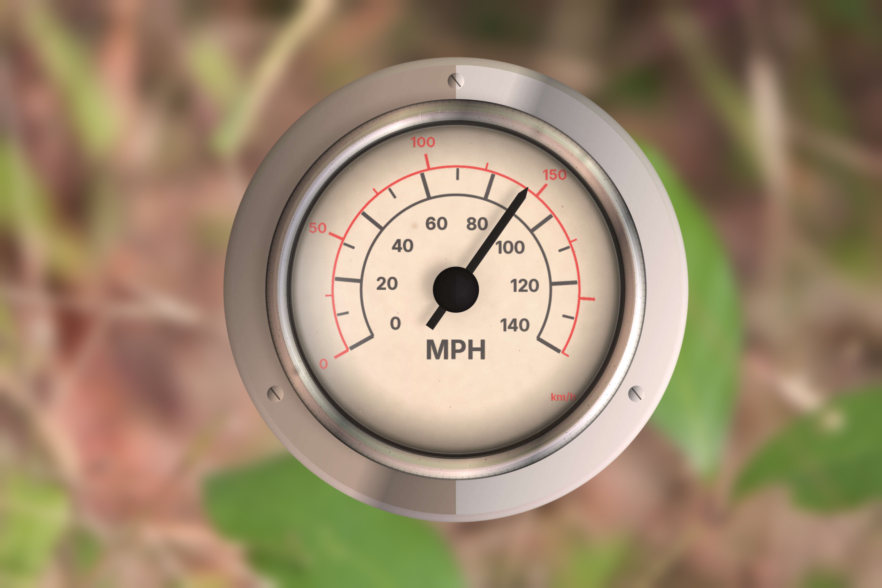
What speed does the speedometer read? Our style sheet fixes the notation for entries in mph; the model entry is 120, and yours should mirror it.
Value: 90
